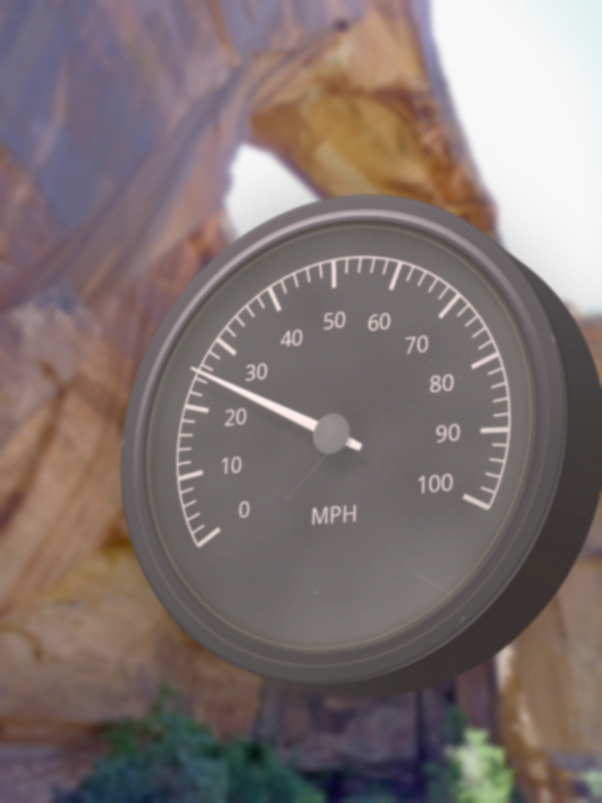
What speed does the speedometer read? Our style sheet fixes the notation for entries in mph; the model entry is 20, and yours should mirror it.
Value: 25
